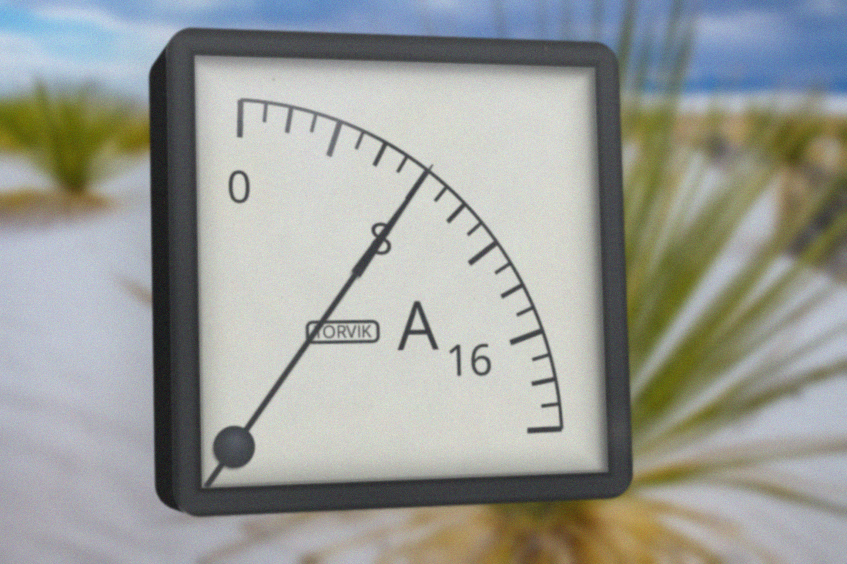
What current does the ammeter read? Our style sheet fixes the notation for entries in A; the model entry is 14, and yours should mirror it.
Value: 8
